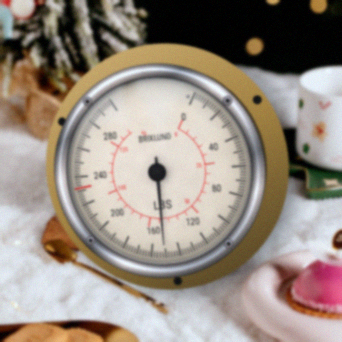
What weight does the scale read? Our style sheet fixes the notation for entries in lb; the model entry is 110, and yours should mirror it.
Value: 150
